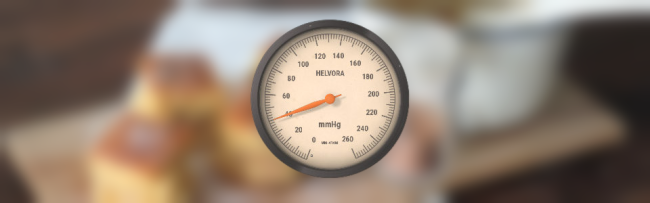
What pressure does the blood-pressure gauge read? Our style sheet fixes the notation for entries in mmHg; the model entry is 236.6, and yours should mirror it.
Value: 40
